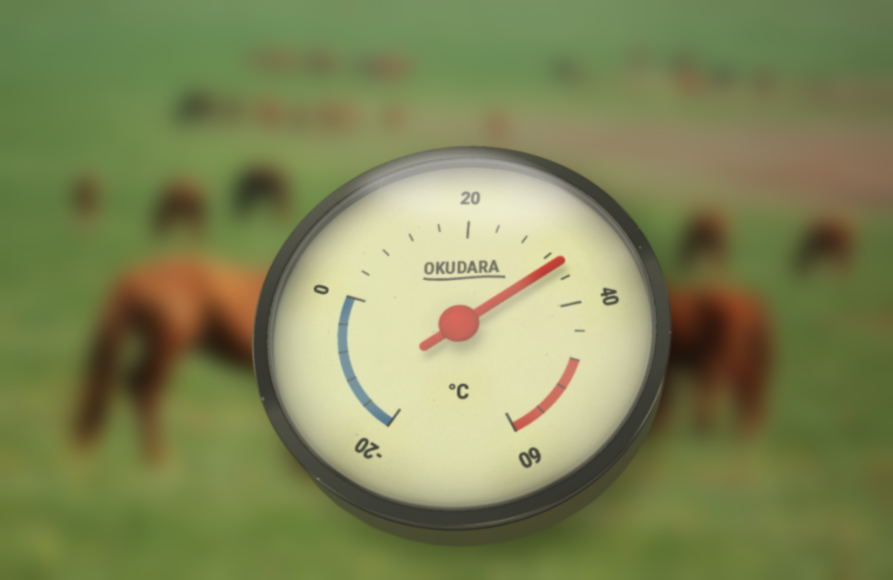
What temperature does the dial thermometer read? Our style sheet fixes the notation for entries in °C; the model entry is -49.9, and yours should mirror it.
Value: 34
